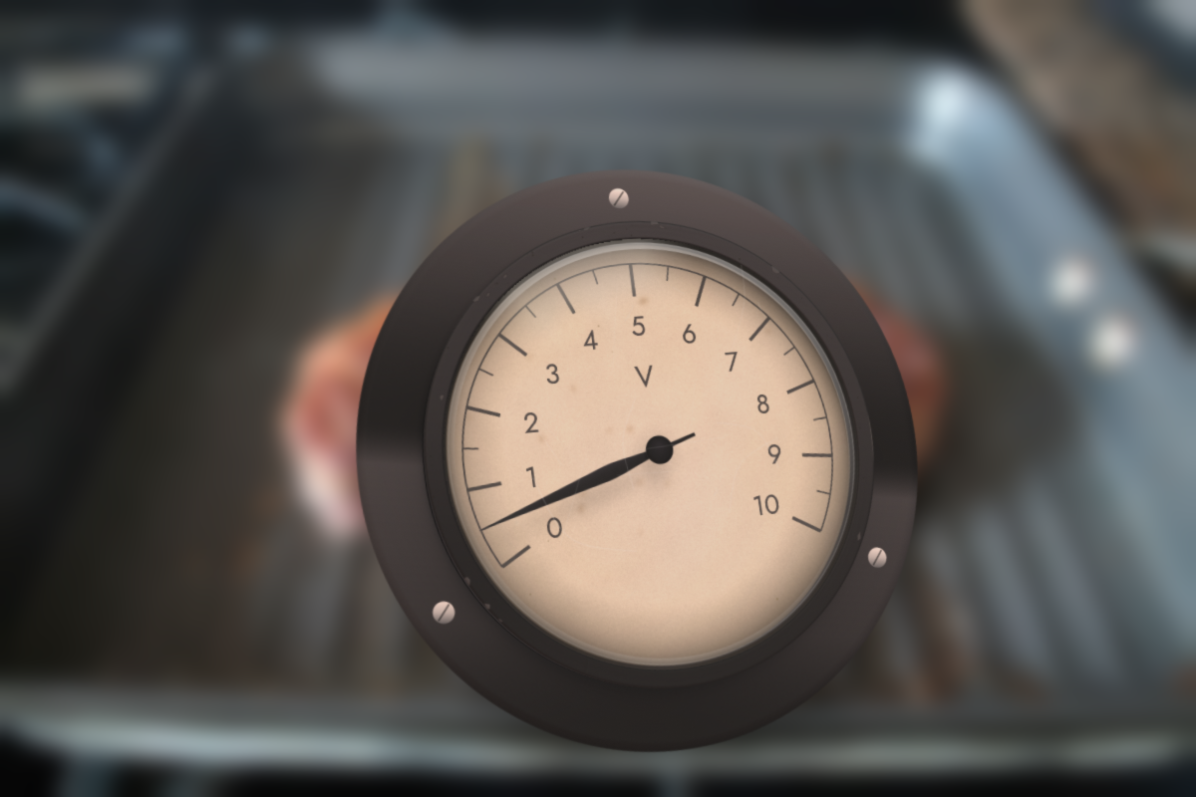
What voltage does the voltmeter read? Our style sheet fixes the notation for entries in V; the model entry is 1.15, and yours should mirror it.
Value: 0.5
